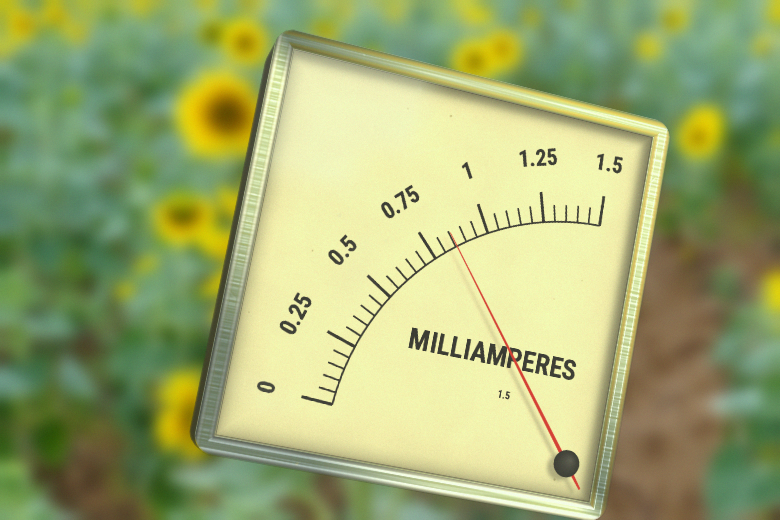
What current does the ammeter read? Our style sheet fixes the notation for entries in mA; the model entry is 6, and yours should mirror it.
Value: 0.85
